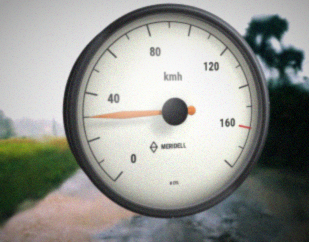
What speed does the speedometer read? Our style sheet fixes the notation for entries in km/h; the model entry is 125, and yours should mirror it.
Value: 30
